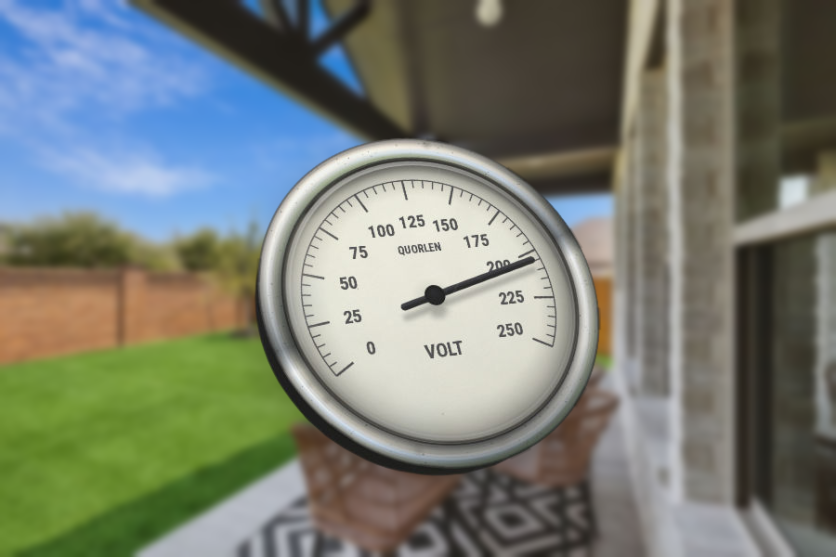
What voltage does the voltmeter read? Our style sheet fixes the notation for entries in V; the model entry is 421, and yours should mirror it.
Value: 205
